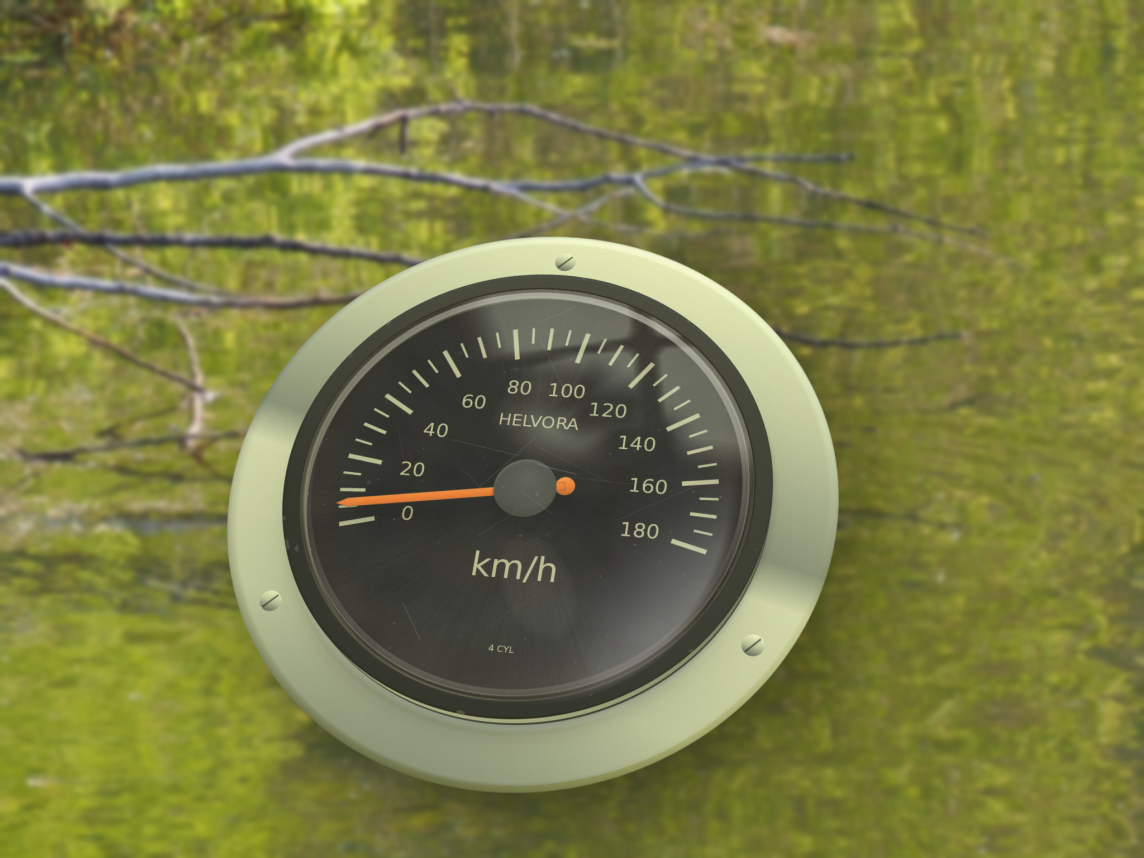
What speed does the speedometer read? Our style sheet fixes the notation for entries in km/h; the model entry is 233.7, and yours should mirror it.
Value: 5
